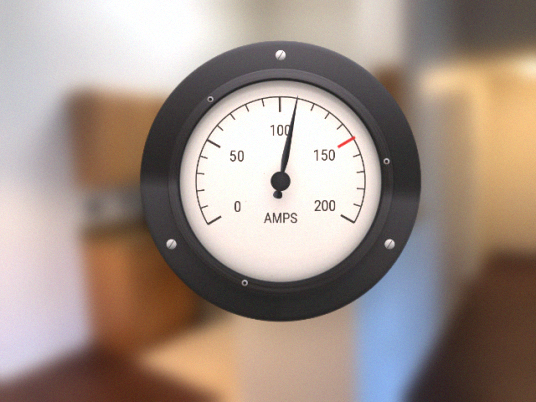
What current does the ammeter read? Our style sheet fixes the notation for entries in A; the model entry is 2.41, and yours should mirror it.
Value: 110
